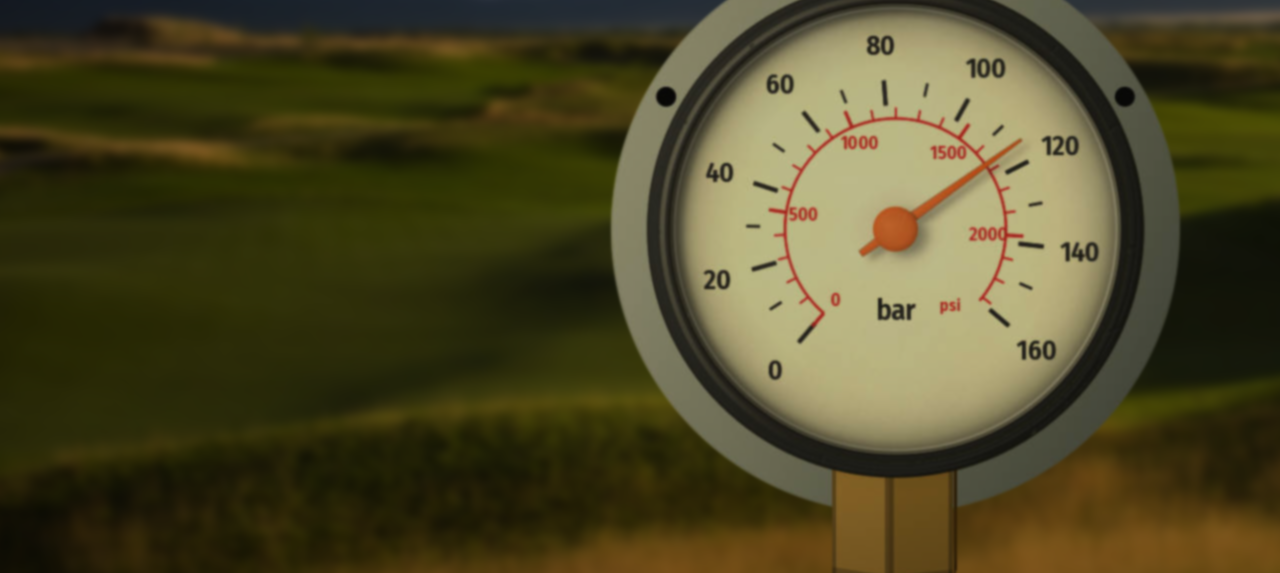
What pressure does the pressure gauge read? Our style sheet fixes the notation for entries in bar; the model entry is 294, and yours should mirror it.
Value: 115
